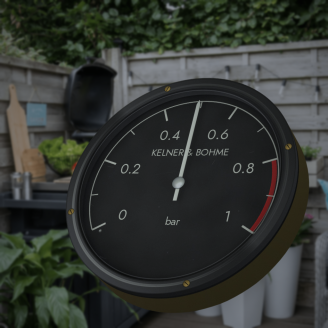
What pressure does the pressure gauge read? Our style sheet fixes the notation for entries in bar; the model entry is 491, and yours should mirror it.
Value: 0.5
